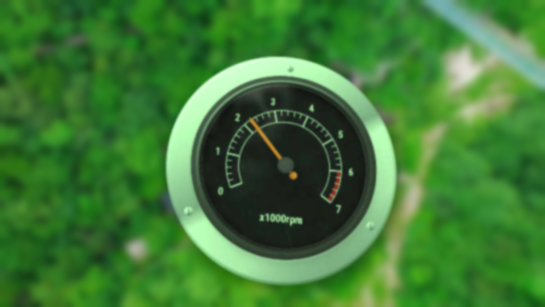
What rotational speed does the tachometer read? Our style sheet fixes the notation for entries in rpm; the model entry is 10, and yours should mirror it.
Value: 2200
